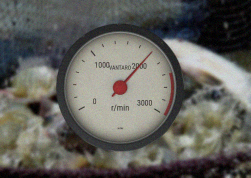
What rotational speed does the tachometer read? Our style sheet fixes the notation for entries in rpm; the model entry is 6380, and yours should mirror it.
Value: 2000
